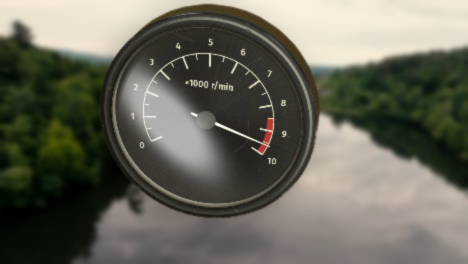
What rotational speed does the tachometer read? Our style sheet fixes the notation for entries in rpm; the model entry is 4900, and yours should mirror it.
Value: 9500
